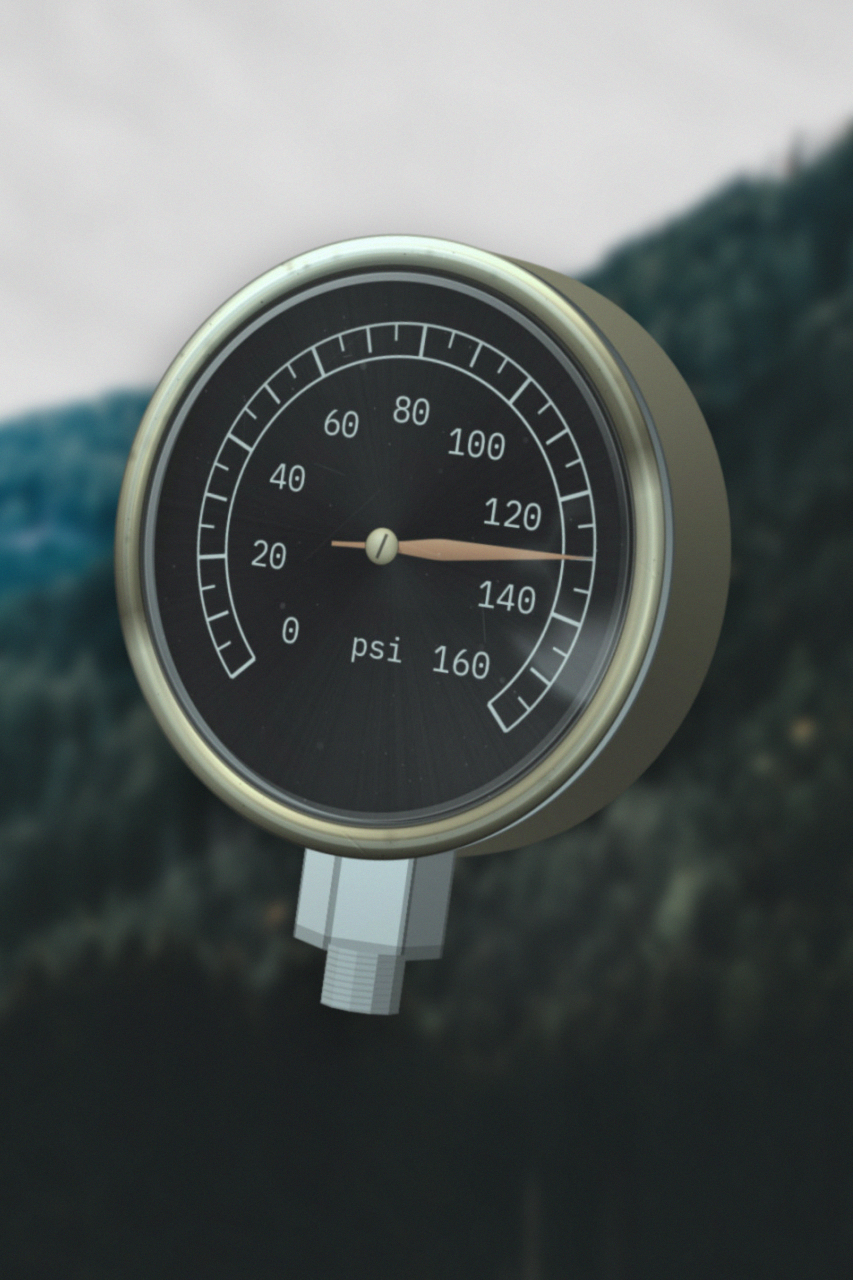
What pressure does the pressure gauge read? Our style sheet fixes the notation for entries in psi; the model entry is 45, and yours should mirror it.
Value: 130
